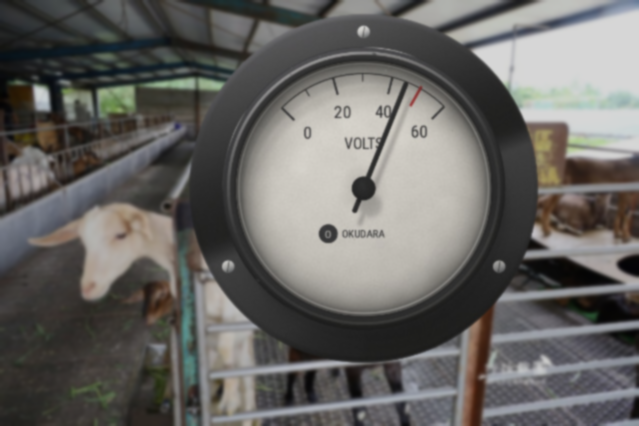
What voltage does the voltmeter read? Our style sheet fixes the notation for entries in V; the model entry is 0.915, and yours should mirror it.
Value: 45
